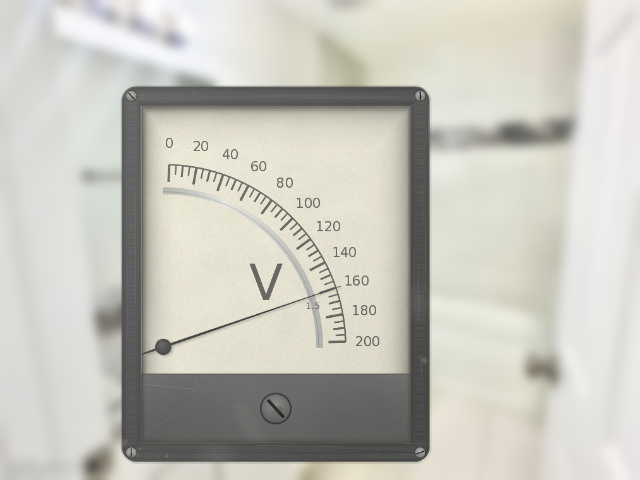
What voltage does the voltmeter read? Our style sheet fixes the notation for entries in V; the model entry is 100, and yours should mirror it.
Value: 160
